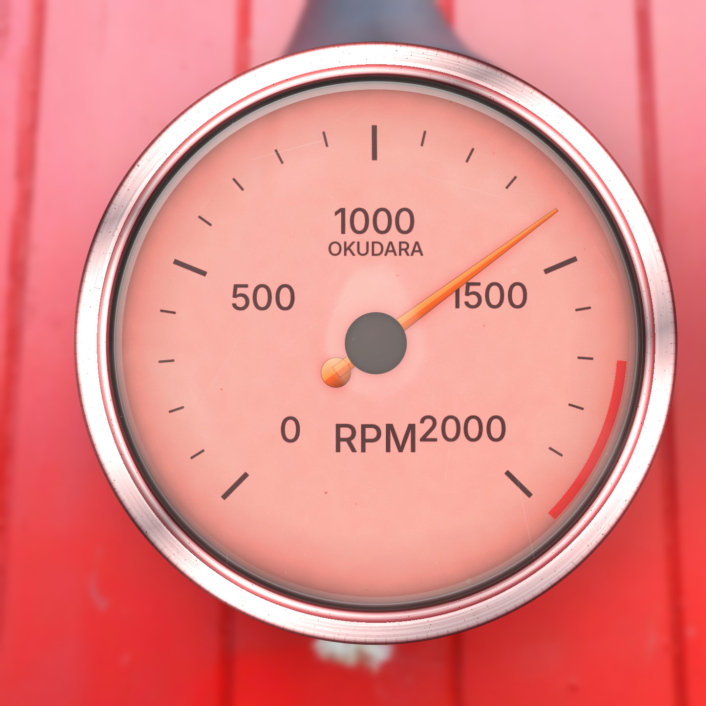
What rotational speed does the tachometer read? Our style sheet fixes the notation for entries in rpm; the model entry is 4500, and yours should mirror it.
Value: 1400
